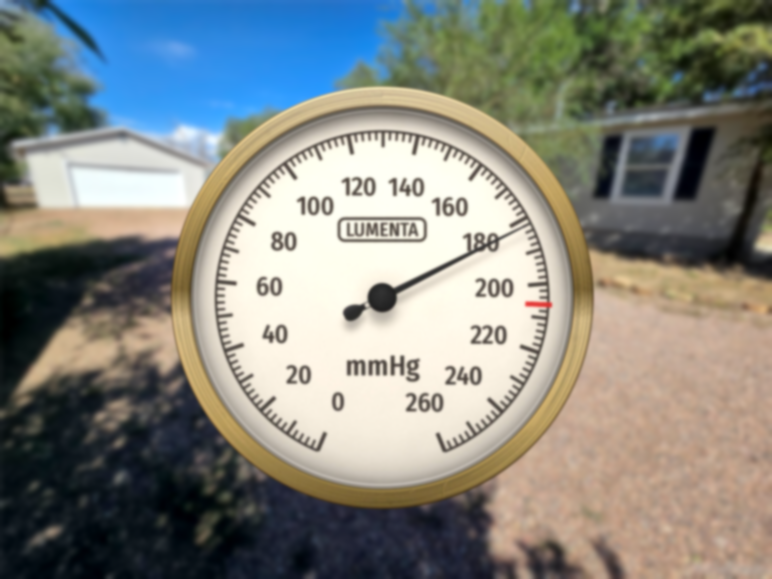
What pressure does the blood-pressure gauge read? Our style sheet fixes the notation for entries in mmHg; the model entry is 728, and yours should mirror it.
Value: 182
